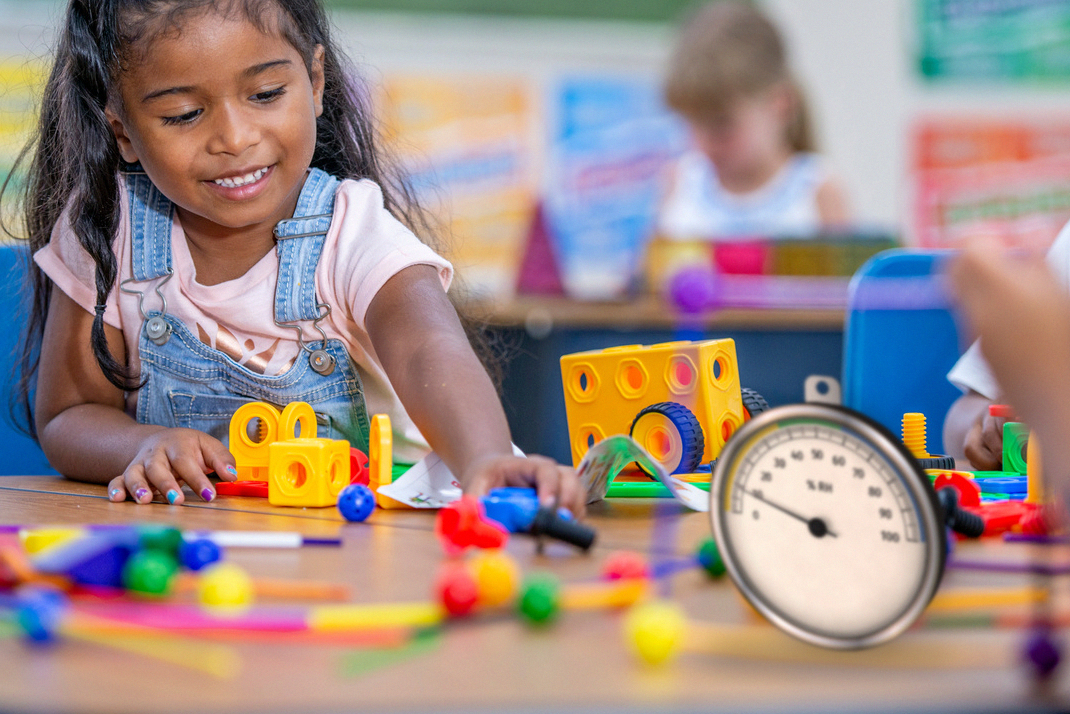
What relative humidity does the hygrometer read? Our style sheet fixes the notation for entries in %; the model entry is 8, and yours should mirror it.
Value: 10
